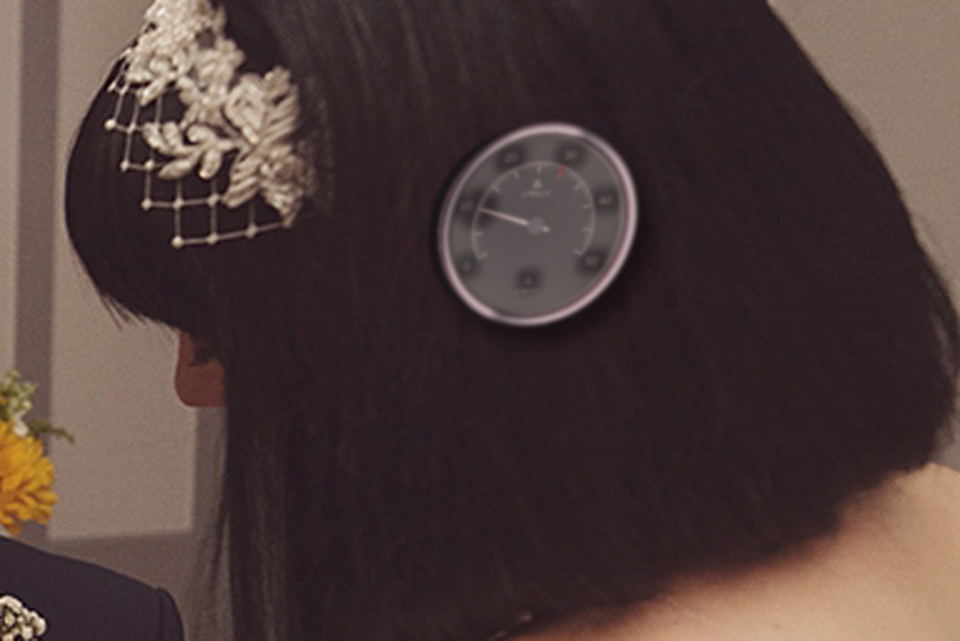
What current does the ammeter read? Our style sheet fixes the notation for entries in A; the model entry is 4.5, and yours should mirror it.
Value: 10
